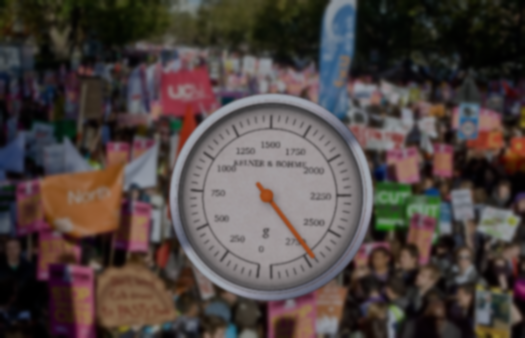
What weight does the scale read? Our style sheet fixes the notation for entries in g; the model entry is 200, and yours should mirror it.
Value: 2700
